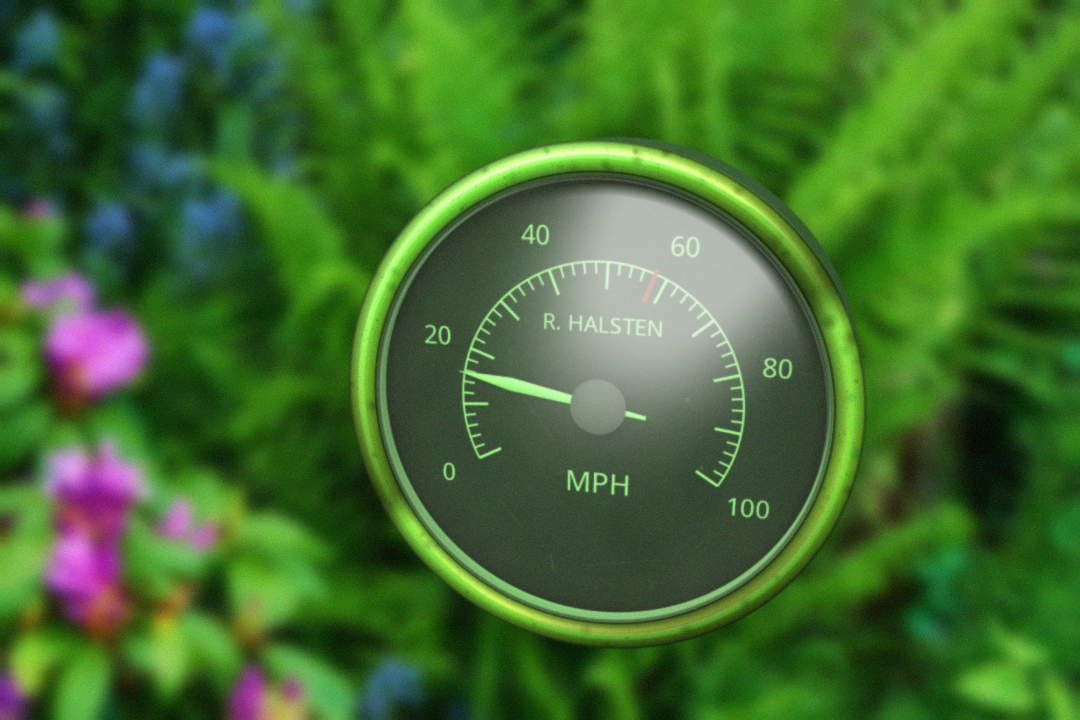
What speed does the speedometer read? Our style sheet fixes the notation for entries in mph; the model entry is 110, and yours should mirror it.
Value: 16
